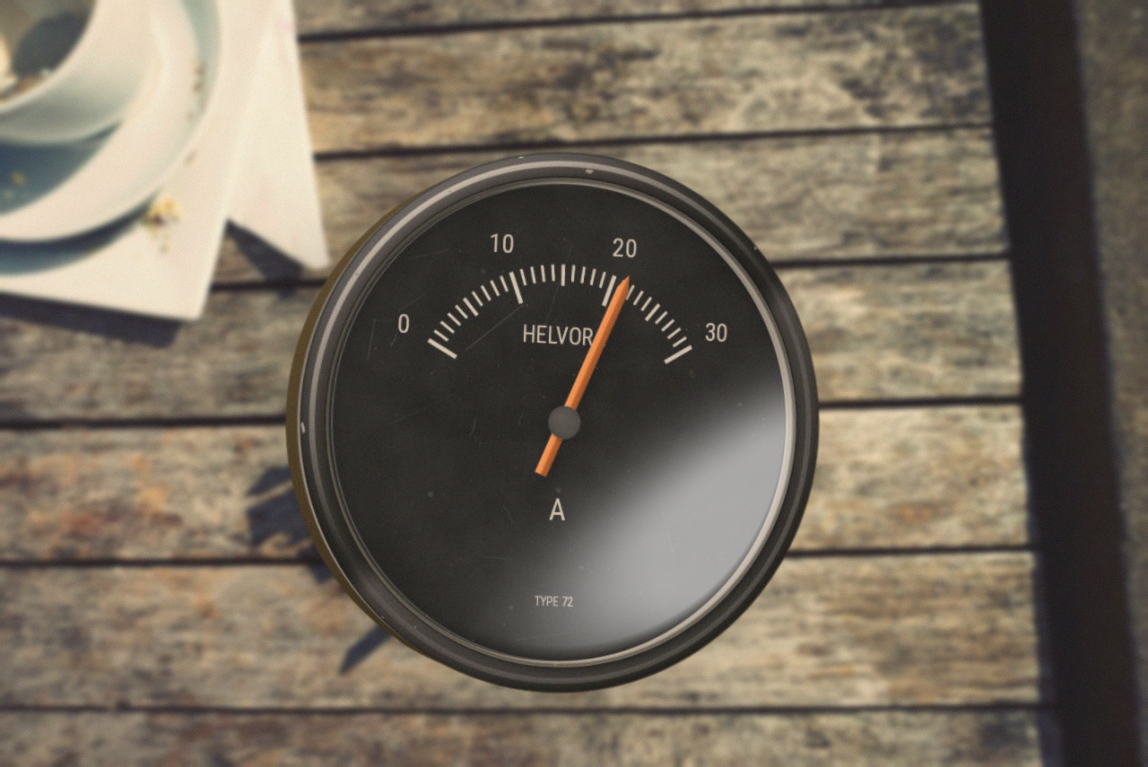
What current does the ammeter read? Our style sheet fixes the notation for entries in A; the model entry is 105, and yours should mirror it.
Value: 21
